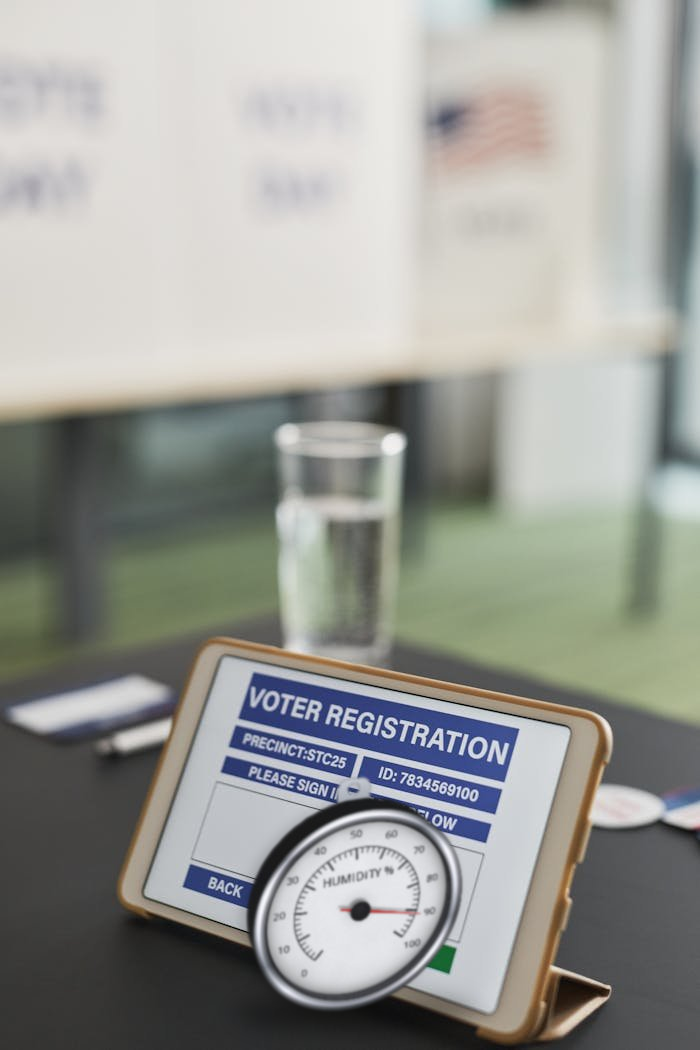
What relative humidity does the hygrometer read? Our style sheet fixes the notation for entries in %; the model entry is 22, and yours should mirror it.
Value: 90
